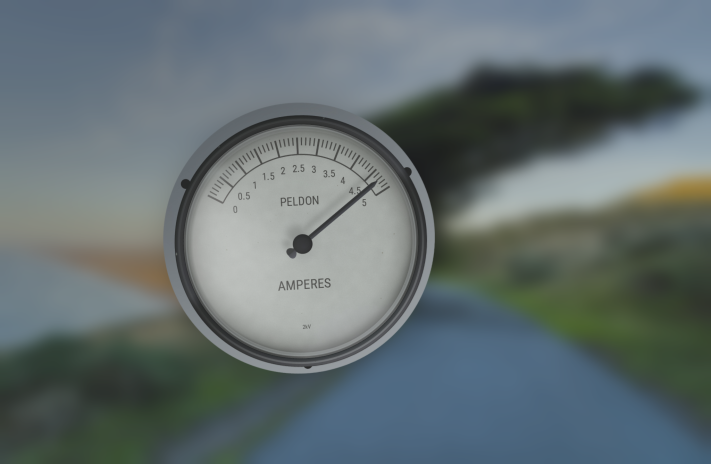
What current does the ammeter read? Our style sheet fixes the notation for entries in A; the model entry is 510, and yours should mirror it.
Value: 4.7
